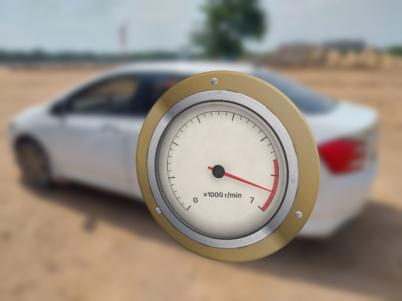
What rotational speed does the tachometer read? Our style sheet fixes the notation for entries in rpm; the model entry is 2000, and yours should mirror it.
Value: 6400
